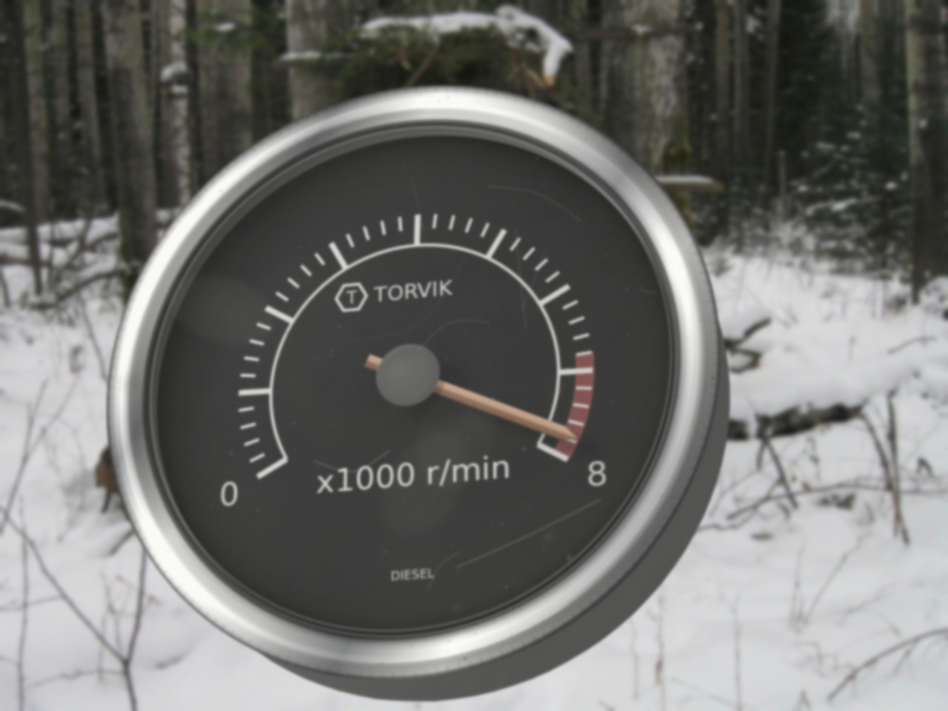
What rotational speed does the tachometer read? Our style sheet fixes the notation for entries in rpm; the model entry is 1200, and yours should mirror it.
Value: 7800
